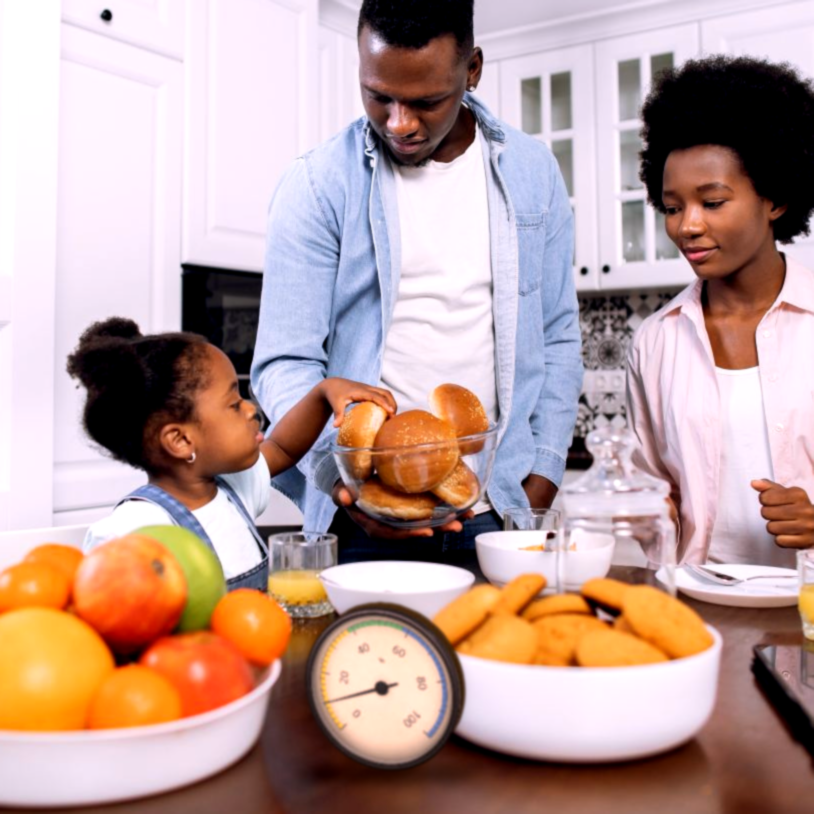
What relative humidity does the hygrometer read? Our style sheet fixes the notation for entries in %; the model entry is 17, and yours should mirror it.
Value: 10
